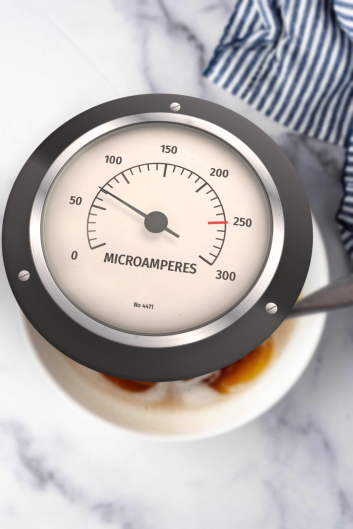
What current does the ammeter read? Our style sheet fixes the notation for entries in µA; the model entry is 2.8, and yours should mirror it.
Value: 70
